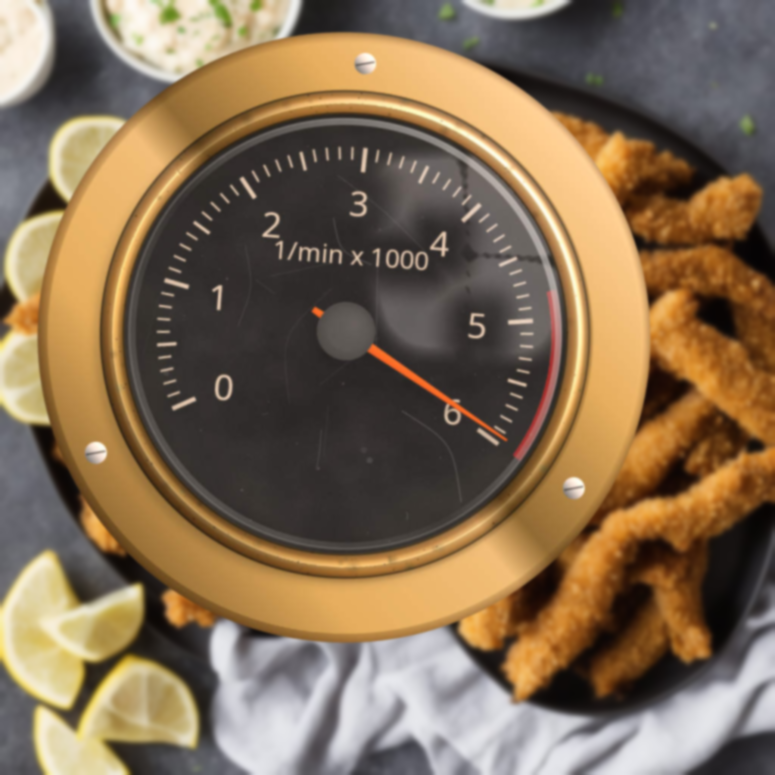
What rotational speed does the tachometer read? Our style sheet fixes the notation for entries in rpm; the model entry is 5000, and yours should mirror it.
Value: 5950
